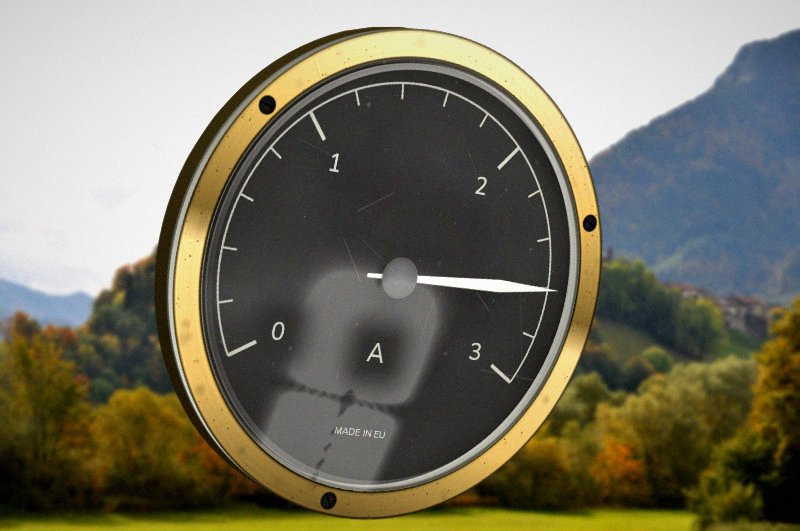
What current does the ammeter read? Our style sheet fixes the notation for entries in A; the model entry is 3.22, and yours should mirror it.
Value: 2.6
